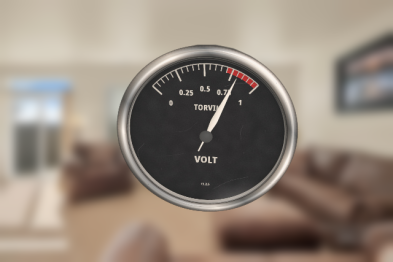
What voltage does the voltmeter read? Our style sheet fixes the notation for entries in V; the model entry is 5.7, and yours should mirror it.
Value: 0.8
